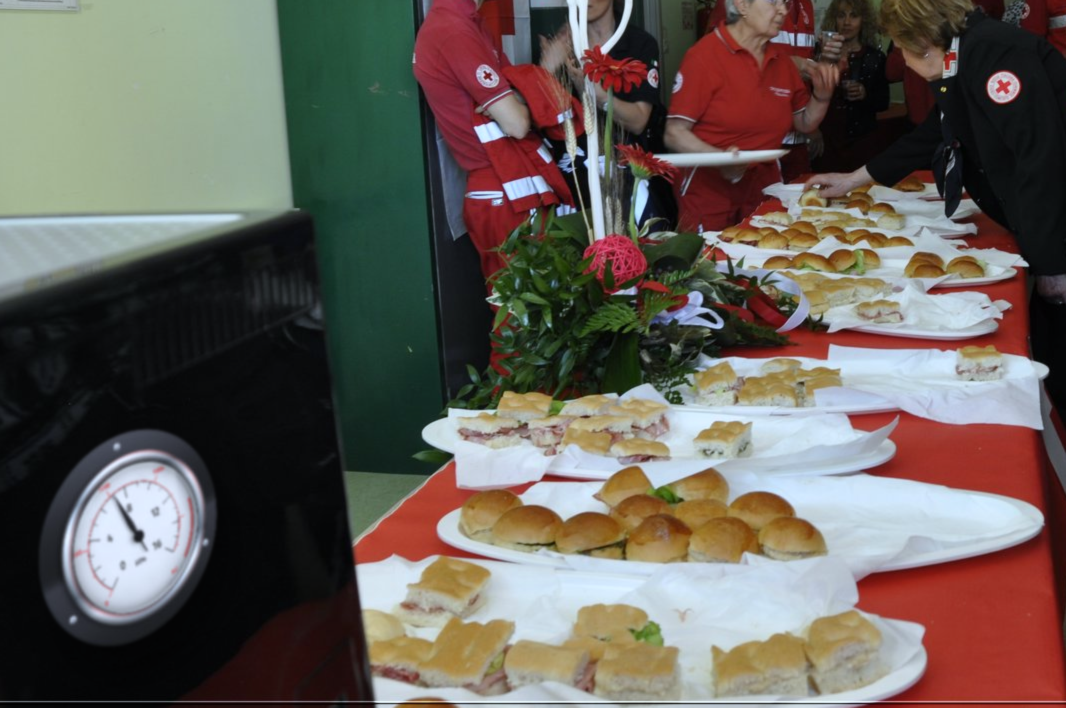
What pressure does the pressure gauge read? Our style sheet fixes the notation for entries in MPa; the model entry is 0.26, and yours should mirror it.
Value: 7
